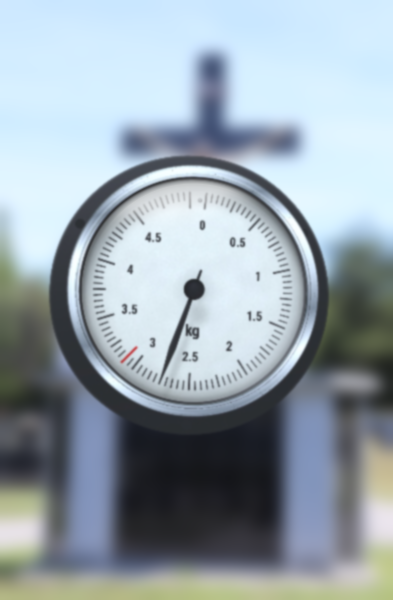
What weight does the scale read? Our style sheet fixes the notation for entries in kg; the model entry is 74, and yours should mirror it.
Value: 2.75
